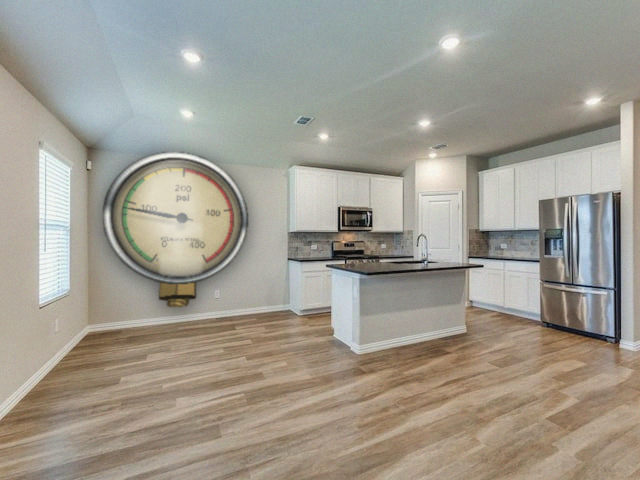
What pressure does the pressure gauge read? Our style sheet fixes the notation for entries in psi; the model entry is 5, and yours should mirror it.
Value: 90
